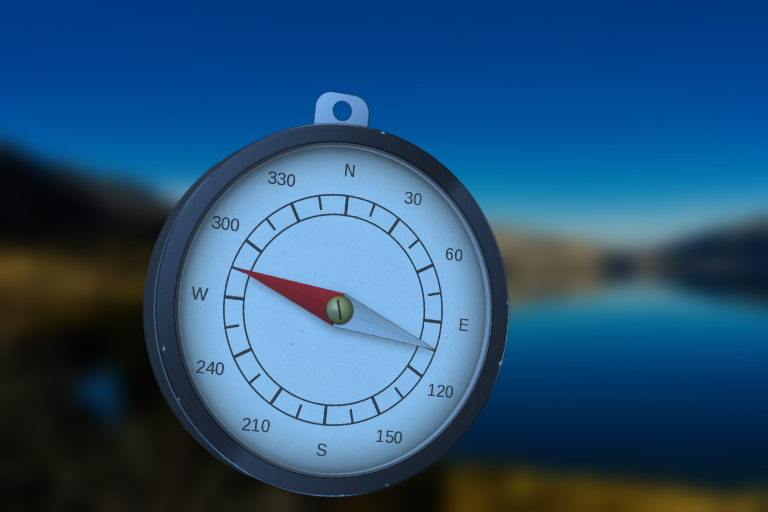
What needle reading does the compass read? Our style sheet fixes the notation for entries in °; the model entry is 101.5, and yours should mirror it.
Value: 285
